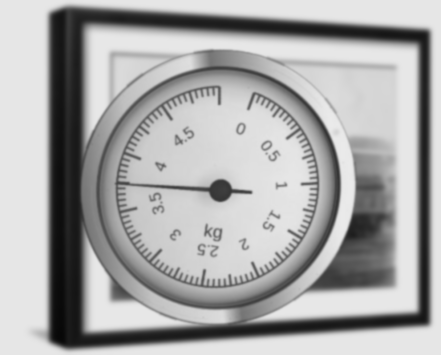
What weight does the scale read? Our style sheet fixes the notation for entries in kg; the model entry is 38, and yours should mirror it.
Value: 3.75
